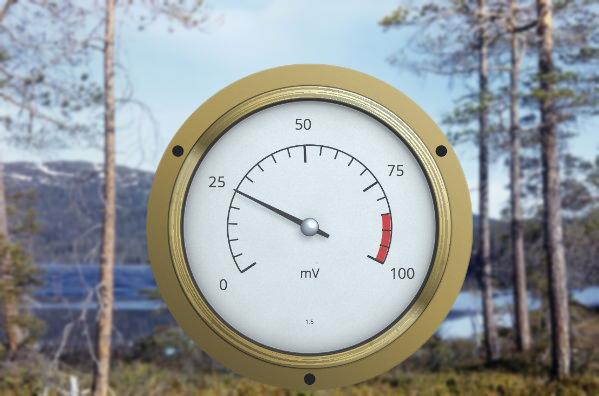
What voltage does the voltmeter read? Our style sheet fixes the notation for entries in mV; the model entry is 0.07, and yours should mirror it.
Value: 25
